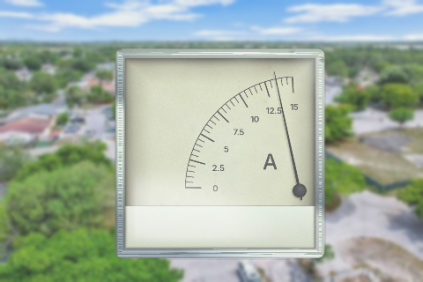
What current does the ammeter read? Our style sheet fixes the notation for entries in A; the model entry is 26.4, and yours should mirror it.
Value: 13.5
